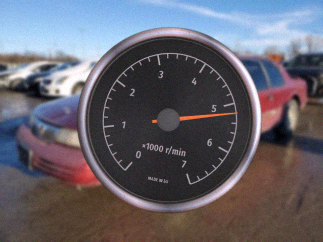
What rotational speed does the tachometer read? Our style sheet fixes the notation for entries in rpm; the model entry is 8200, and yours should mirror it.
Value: 5200
